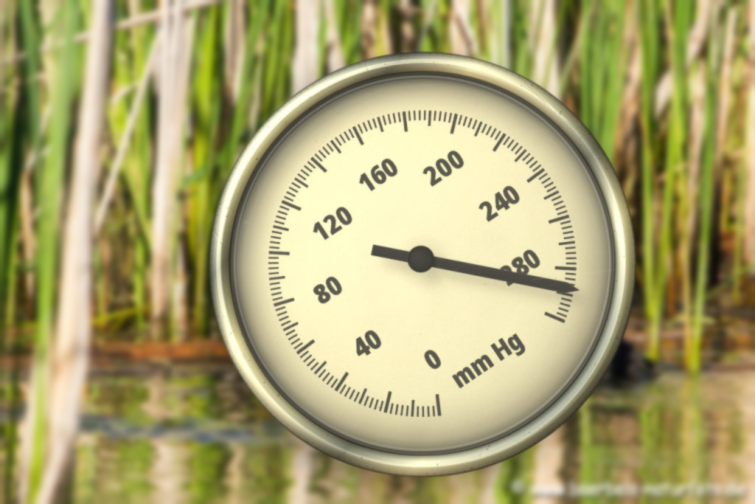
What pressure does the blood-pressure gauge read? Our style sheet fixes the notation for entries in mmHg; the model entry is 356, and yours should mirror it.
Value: 288
